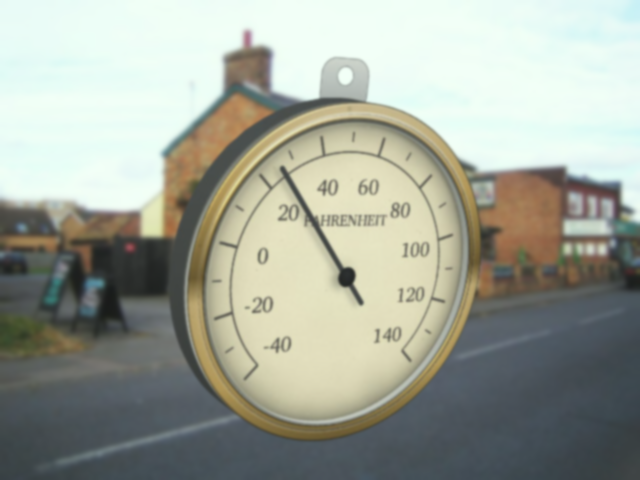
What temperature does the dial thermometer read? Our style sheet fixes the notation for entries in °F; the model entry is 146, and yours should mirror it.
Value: 25
